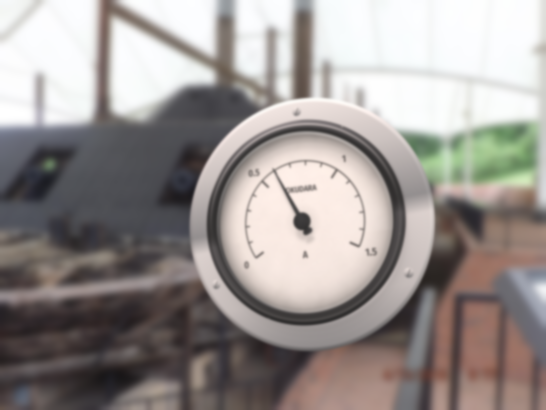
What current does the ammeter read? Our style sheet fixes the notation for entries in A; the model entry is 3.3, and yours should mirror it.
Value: 0.6
